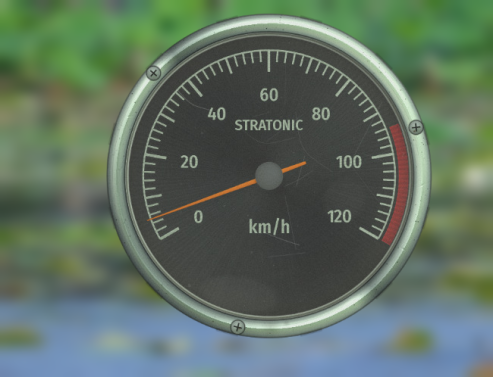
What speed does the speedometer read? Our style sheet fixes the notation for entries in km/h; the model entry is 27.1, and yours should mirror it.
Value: 5
